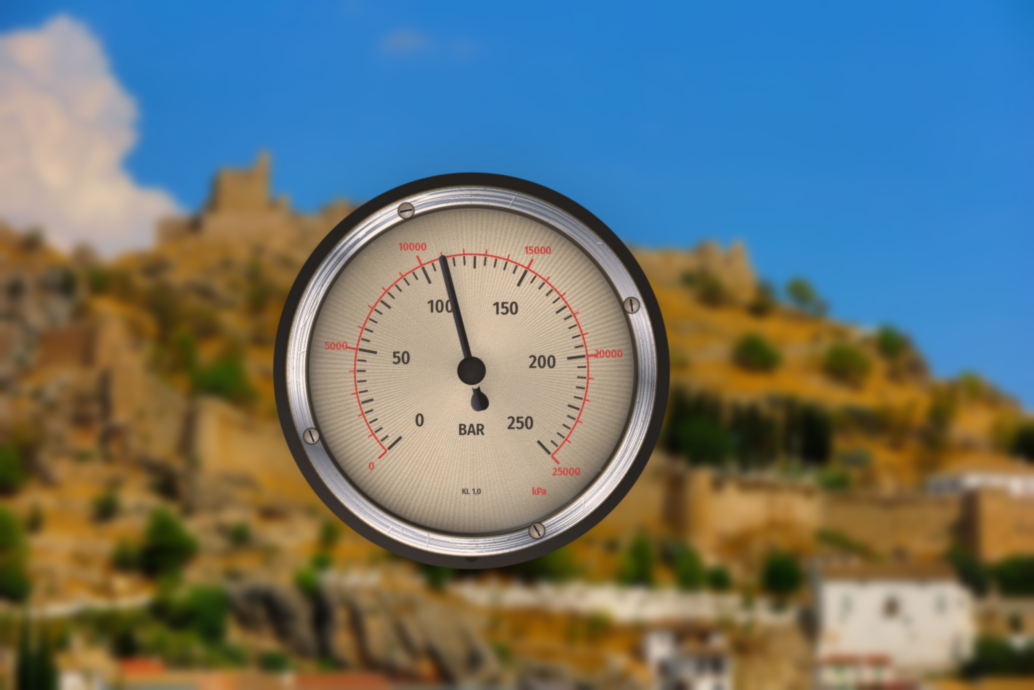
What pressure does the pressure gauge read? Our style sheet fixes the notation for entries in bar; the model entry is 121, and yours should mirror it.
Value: 110
